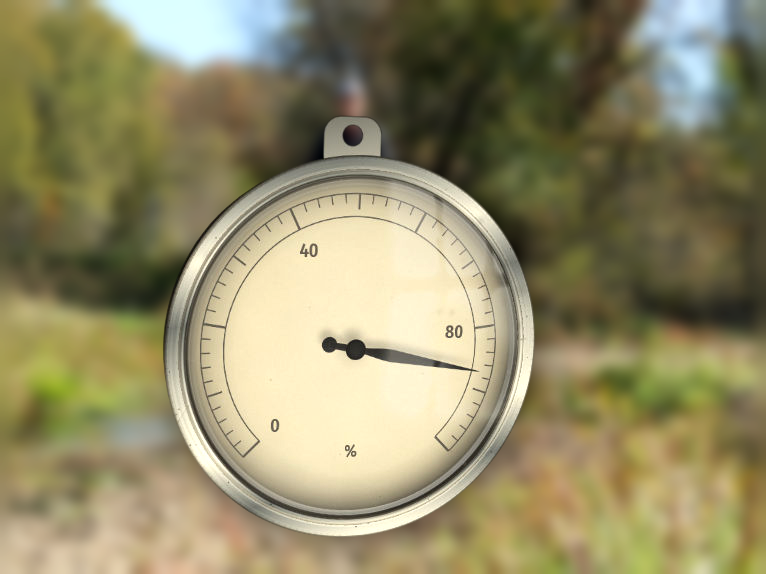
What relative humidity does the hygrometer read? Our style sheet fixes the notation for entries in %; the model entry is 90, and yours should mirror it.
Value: 87
